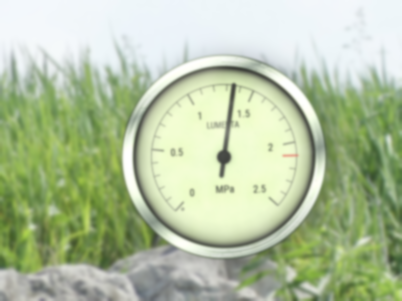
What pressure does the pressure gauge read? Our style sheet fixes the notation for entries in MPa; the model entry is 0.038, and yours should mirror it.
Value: 1.35
